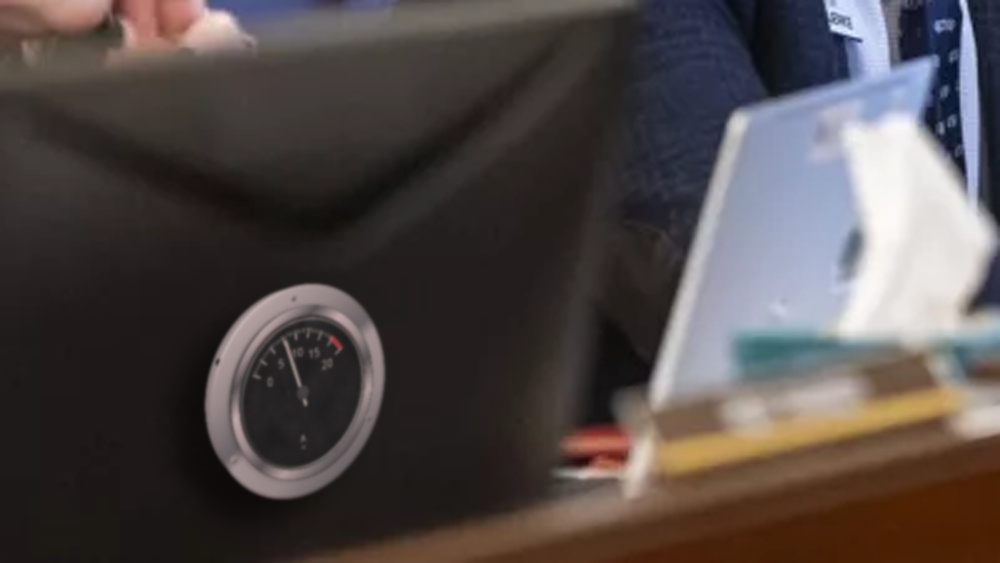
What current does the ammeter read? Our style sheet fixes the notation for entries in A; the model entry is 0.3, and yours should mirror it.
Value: 7.5
